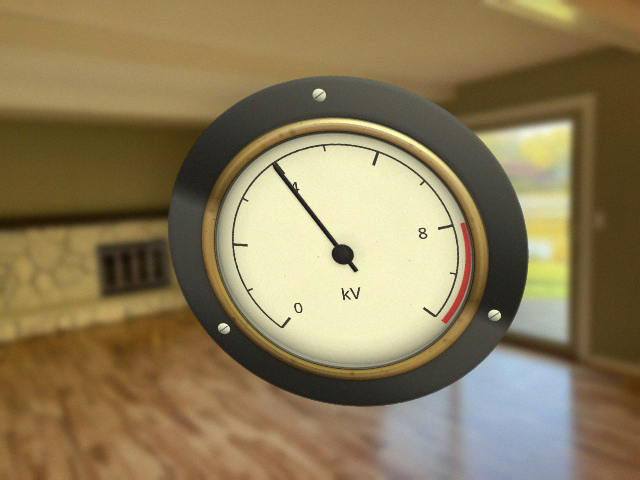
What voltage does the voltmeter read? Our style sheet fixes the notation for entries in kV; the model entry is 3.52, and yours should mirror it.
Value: 4
